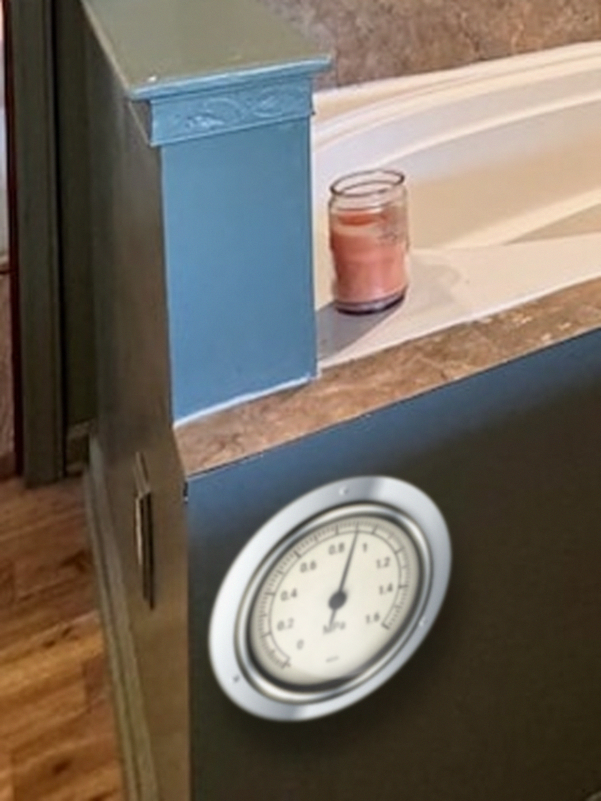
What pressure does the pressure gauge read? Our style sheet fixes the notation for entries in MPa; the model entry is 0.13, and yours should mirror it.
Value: 0.9
